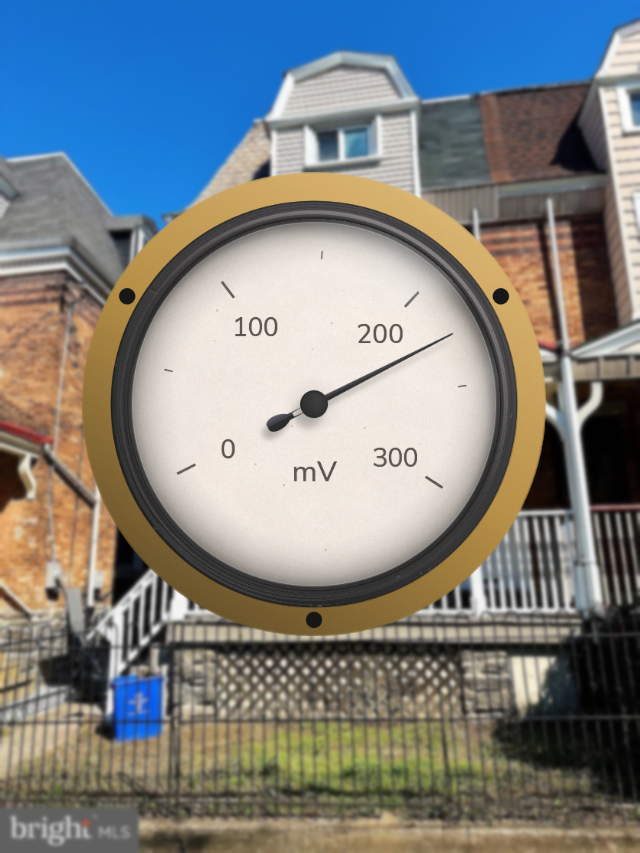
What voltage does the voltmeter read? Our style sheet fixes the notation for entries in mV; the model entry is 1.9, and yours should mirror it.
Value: 225
